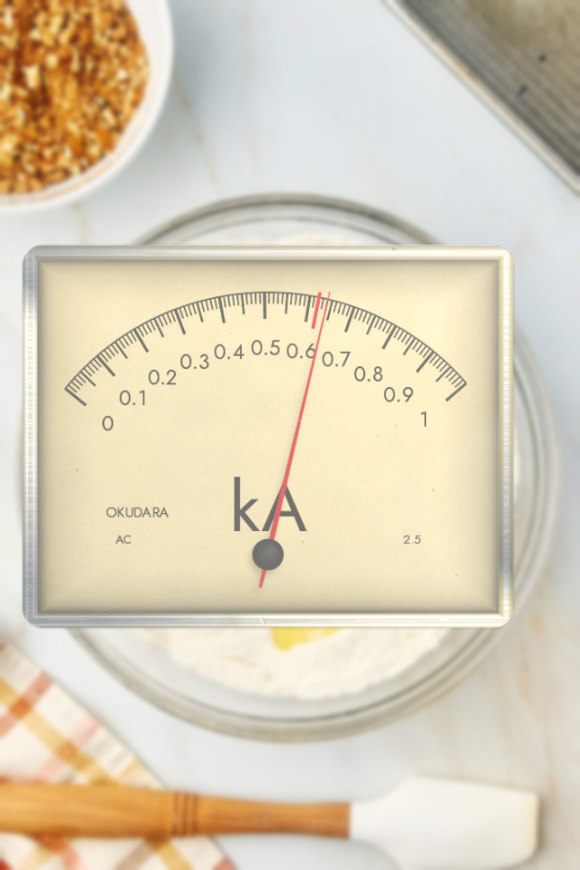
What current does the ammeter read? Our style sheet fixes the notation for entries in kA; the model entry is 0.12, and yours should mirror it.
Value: 0.64
